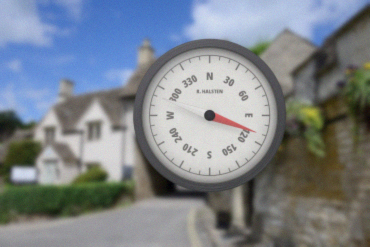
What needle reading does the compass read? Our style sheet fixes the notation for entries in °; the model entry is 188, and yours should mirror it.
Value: 110
